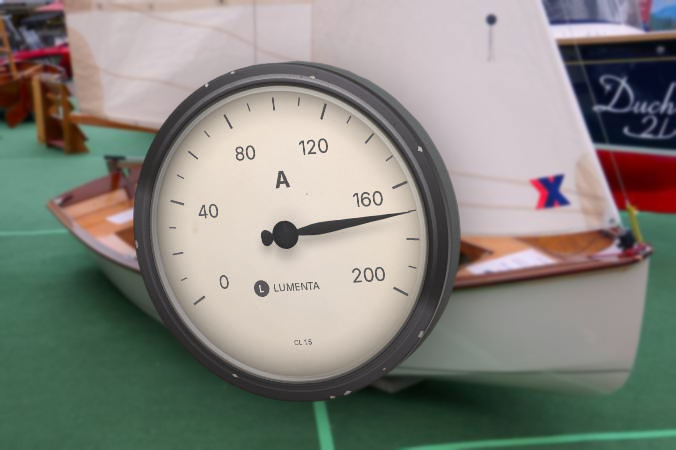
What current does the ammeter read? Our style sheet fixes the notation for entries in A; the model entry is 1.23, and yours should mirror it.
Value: 170
